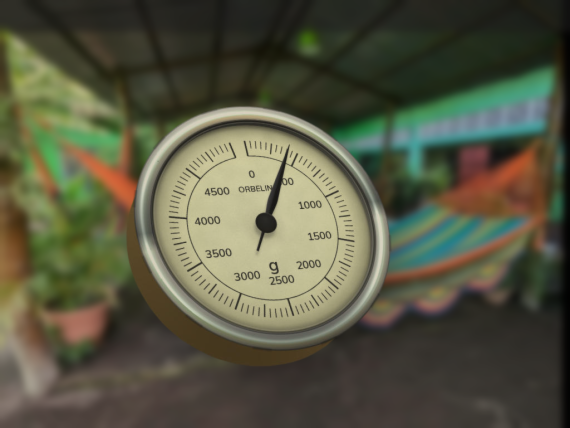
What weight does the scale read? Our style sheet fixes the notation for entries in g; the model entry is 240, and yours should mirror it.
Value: 400
